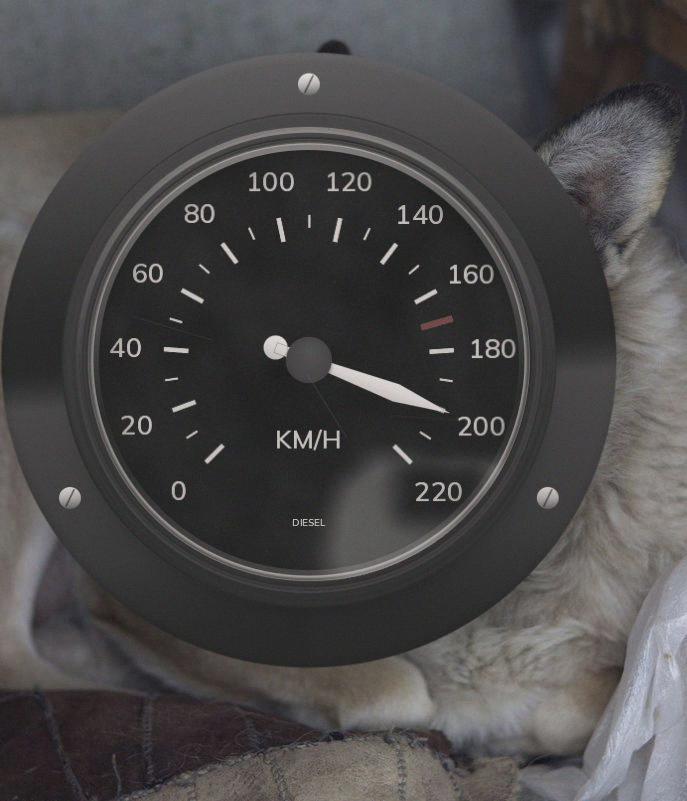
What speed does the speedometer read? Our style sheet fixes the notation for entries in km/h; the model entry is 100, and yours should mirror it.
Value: 200
